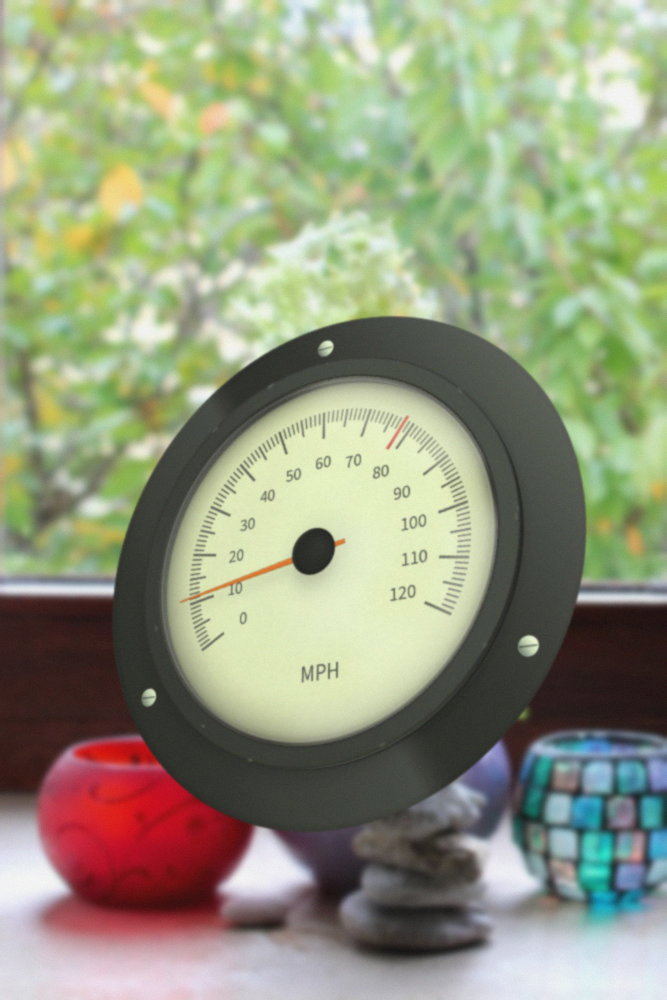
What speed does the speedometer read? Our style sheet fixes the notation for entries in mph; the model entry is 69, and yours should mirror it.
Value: 10
